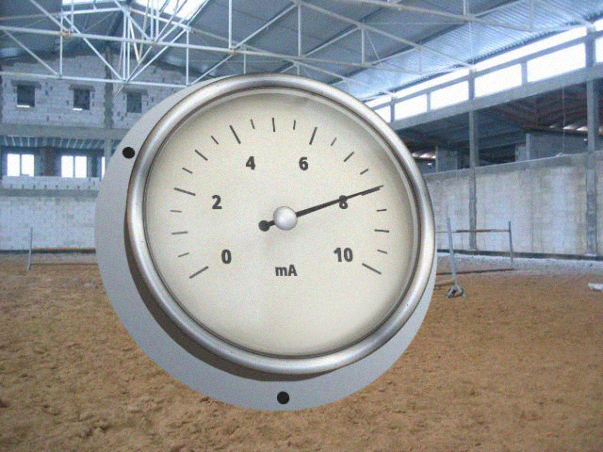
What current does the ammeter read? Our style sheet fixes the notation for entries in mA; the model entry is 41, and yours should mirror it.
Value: 8
